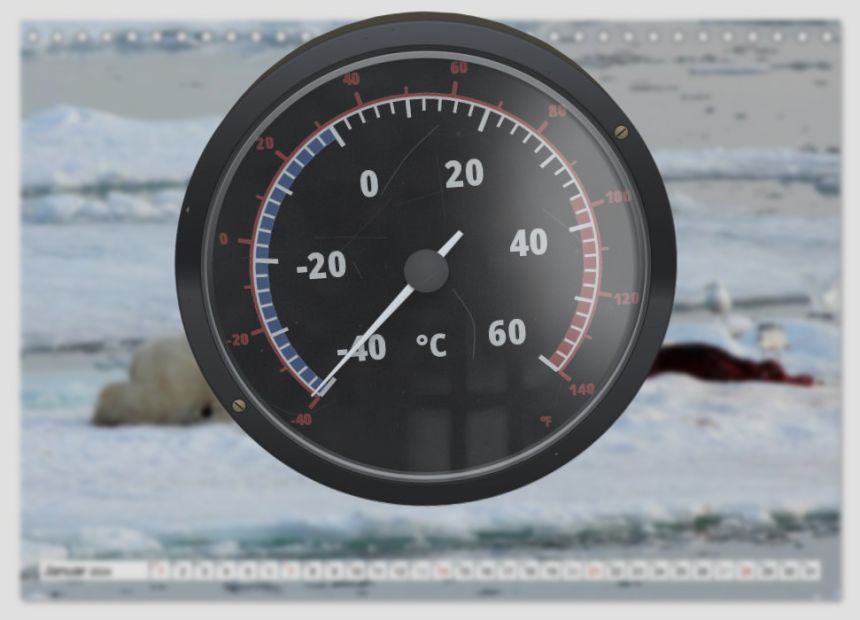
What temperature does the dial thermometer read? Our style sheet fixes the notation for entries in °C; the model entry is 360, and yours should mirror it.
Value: -39
